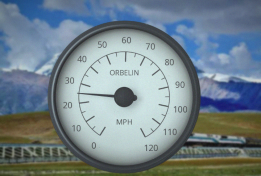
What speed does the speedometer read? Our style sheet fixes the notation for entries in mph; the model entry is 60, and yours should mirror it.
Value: 25
